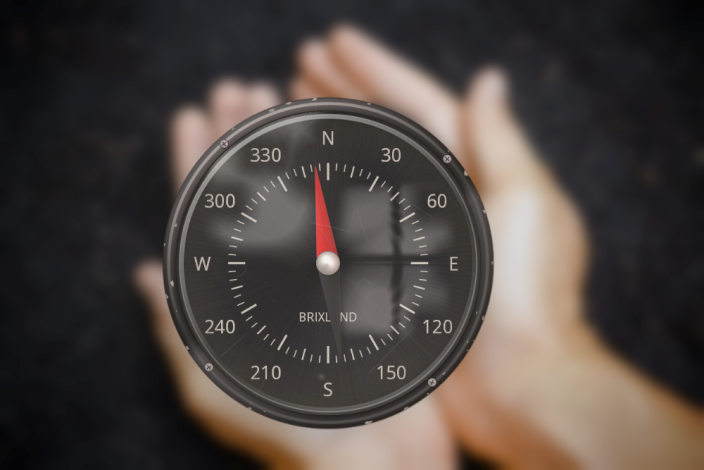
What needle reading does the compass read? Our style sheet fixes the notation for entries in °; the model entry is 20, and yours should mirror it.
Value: 352.5
